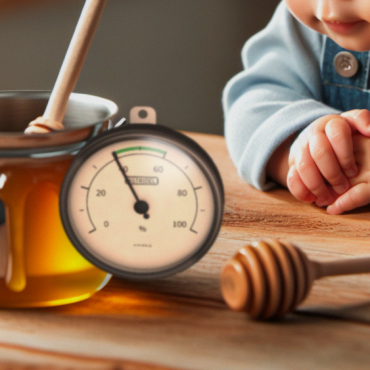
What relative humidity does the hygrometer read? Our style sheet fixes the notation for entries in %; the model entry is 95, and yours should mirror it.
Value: 40
